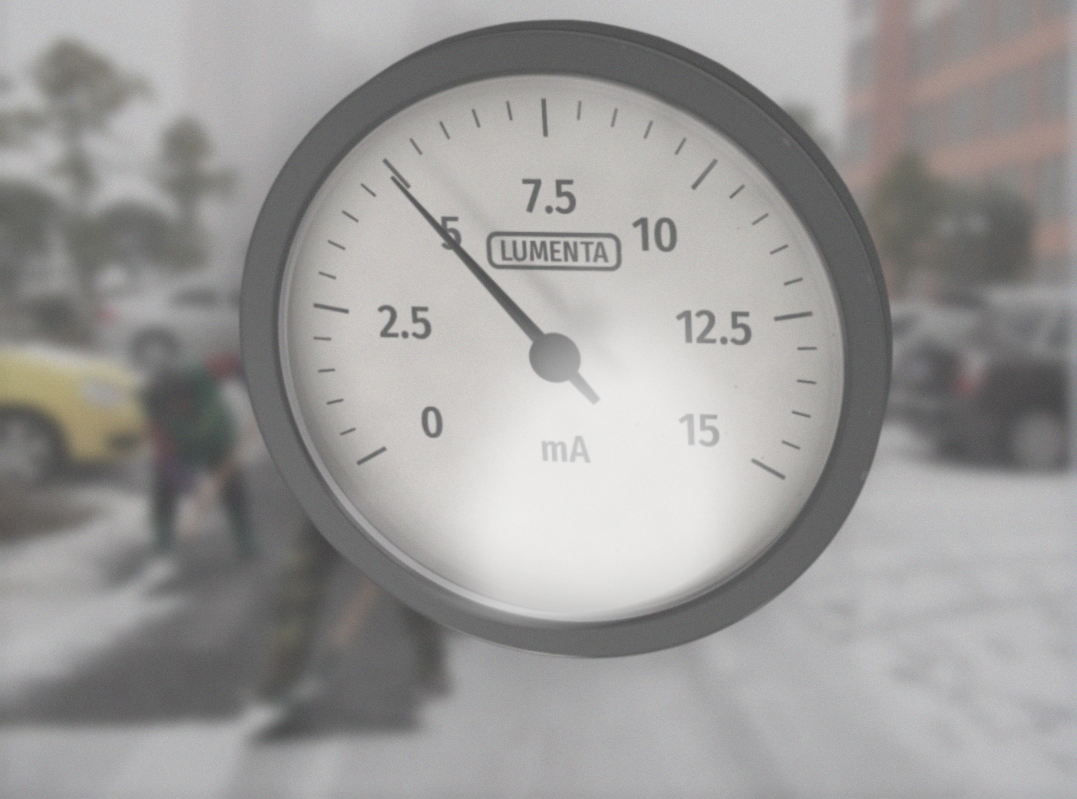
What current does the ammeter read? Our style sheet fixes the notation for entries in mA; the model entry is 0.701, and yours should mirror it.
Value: 5
